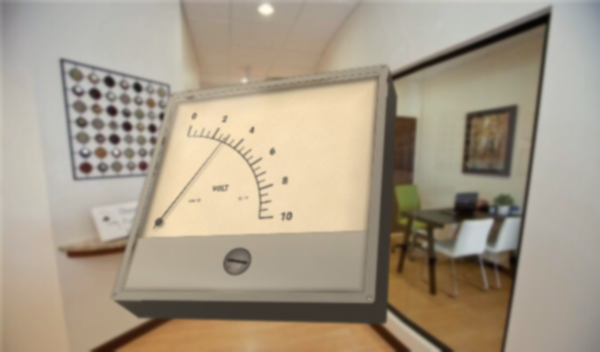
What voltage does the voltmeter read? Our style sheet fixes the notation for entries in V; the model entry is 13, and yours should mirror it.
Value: 3
